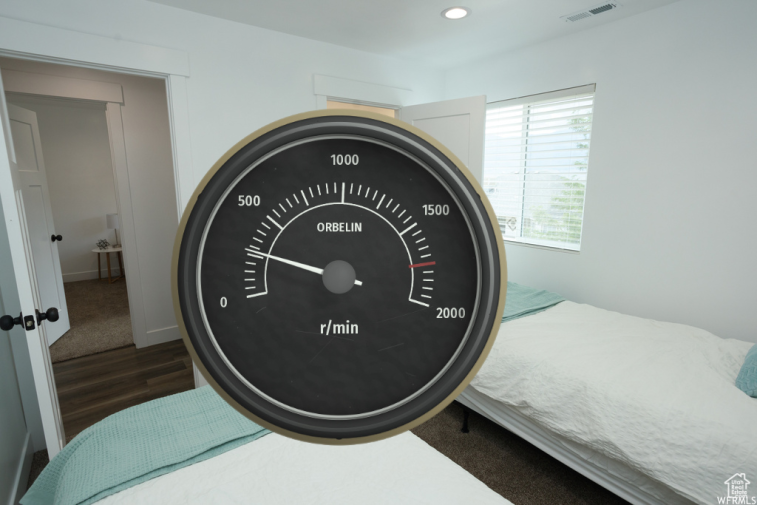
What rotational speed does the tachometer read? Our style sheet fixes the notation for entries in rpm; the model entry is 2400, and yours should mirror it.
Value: 275
